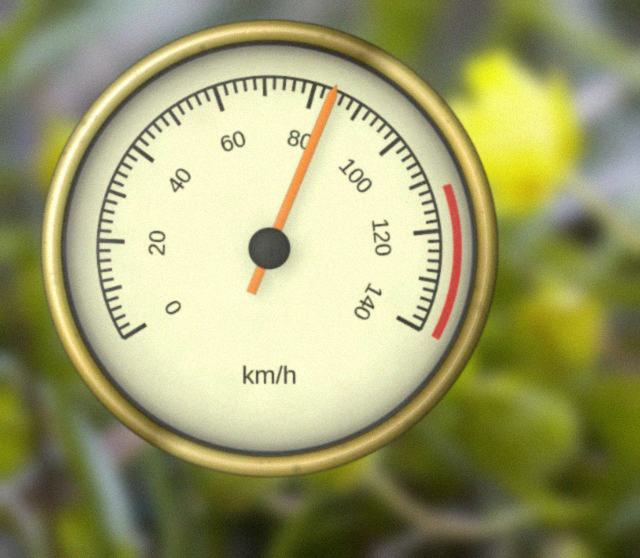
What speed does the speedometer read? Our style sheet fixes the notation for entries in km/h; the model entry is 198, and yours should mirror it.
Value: 84
